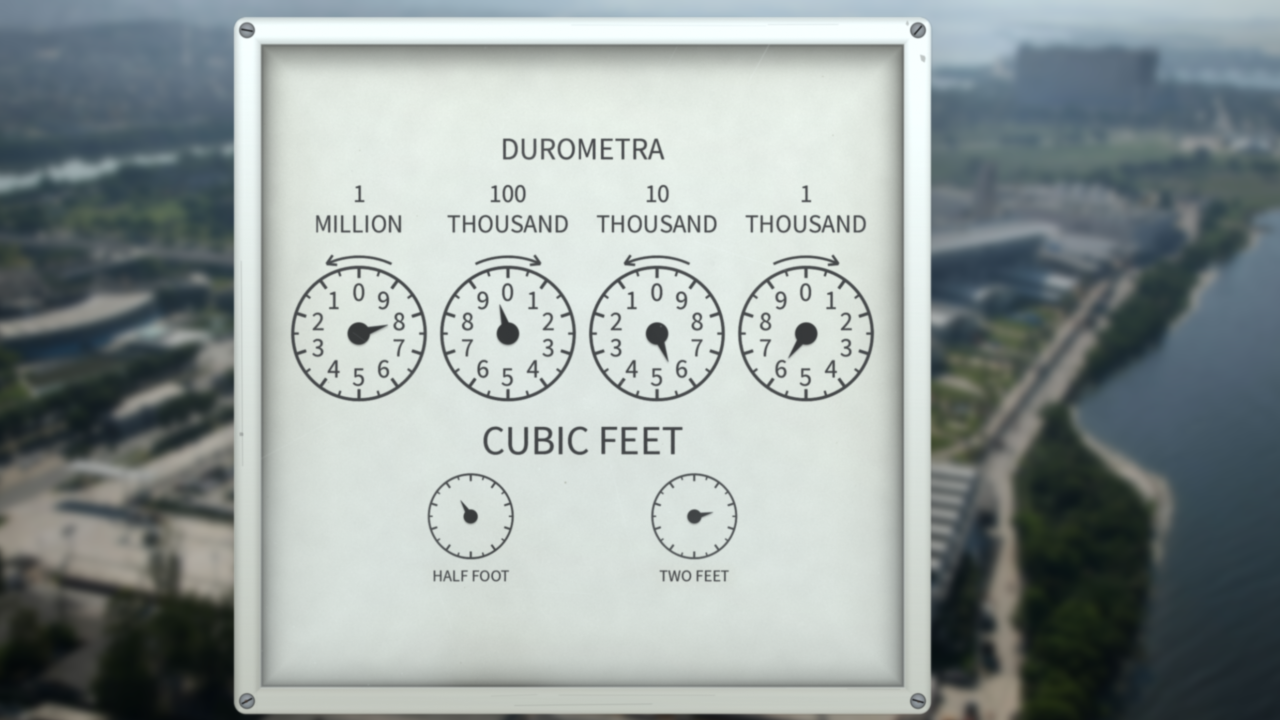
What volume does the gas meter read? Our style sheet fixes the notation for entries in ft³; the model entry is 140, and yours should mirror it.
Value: 795600
